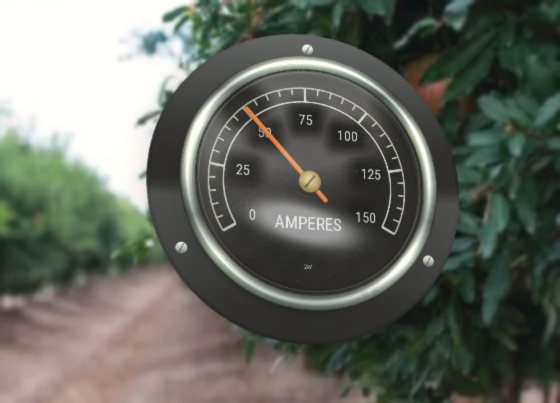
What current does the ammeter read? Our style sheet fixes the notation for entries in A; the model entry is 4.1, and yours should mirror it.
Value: 50
